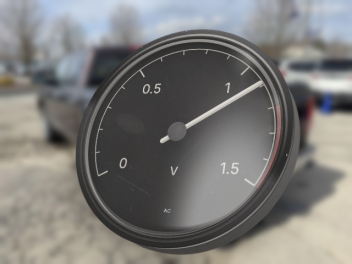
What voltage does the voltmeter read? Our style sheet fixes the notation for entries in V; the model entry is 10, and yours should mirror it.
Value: 1.1
